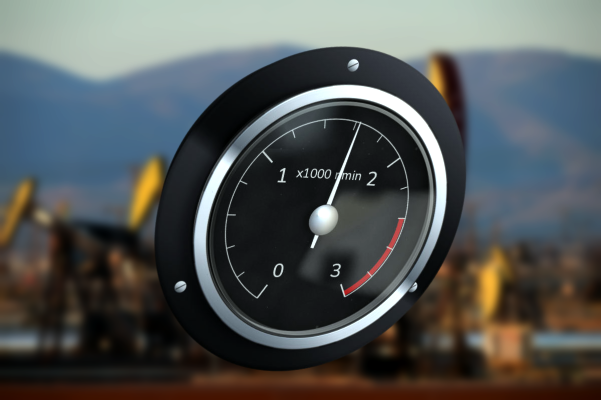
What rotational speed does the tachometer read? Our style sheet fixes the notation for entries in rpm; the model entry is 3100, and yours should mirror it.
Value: 1600
